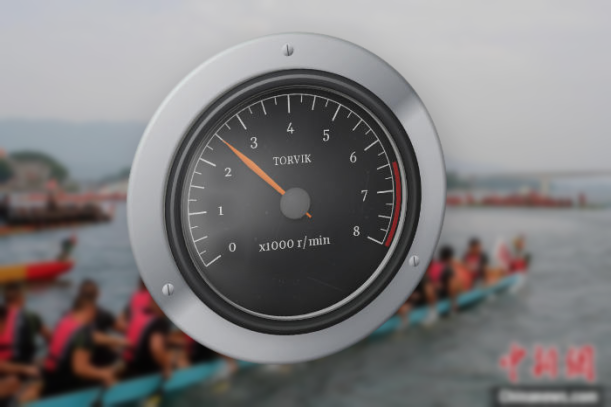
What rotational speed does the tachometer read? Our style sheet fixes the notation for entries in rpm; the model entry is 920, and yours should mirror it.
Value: 2500
